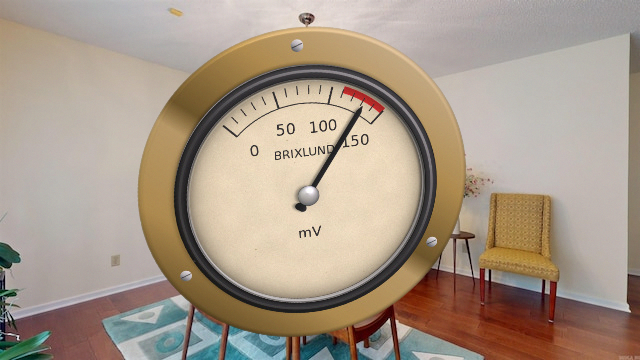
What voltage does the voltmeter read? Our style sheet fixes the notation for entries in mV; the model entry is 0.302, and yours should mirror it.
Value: 130
